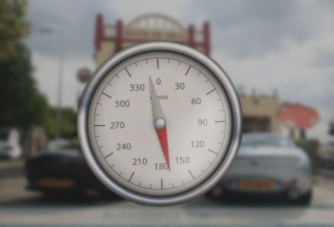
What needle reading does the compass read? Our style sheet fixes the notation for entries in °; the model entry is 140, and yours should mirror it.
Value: 170
